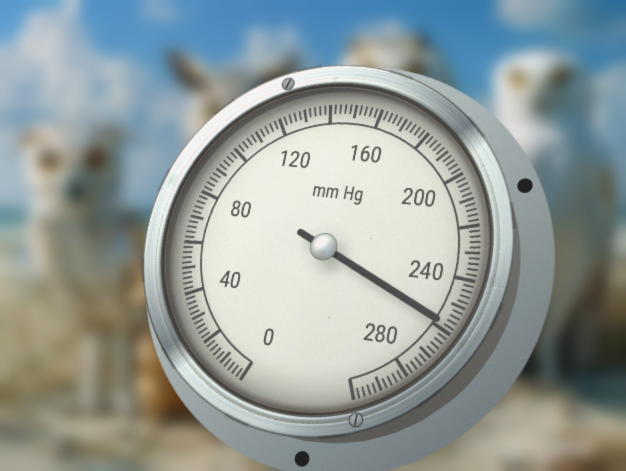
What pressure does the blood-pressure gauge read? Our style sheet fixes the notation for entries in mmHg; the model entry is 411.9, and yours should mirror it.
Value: 258
